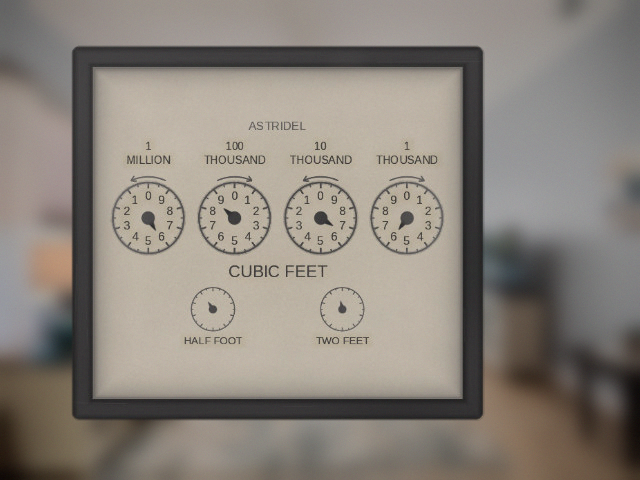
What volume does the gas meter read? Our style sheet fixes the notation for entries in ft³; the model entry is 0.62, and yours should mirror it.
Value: 586600
